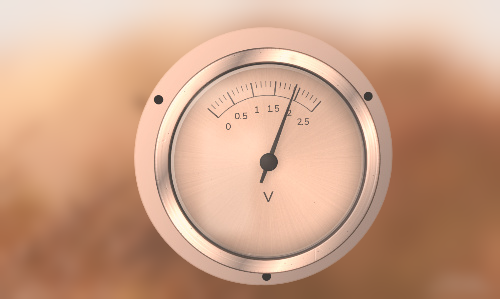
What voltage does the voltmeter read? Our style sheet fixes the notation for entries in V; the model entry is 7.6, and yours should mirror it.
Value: 1.9
